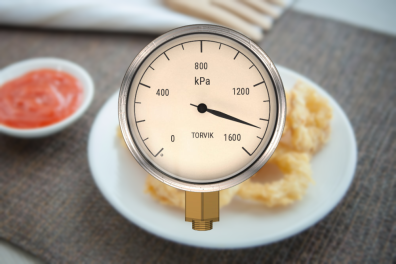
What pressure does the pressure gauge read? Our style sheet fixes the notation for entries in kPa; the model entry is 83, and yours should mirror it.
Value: 1450
